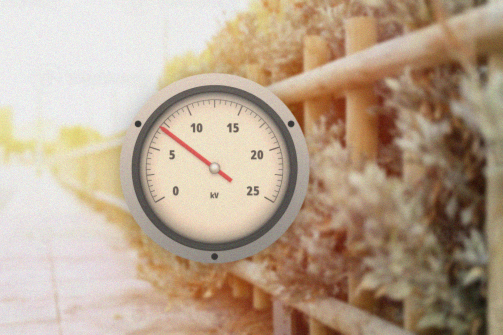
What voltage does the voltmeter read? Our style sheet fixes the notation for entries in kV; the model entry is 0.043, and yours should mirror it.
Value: 7
